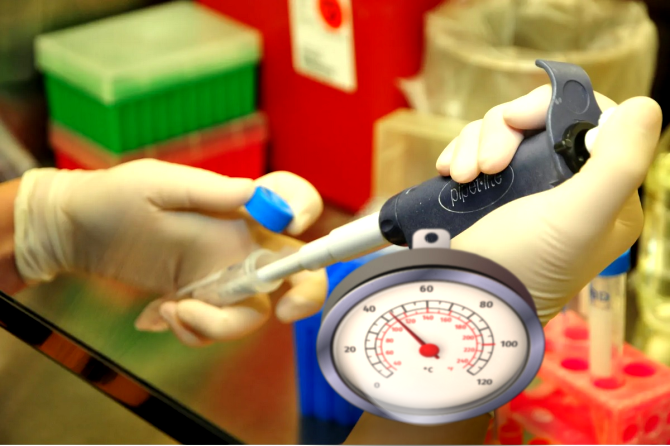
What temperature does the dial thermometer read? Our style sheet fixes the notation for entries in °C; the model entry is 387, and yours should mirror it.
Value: 45
